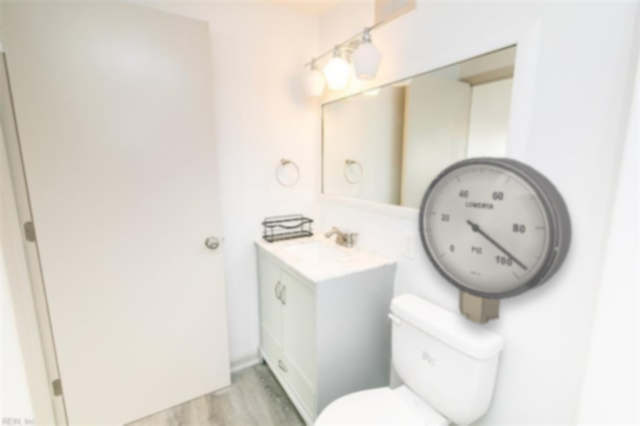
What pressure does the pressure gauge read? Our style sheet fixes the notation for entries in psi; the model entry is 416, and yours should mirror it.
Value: 95
